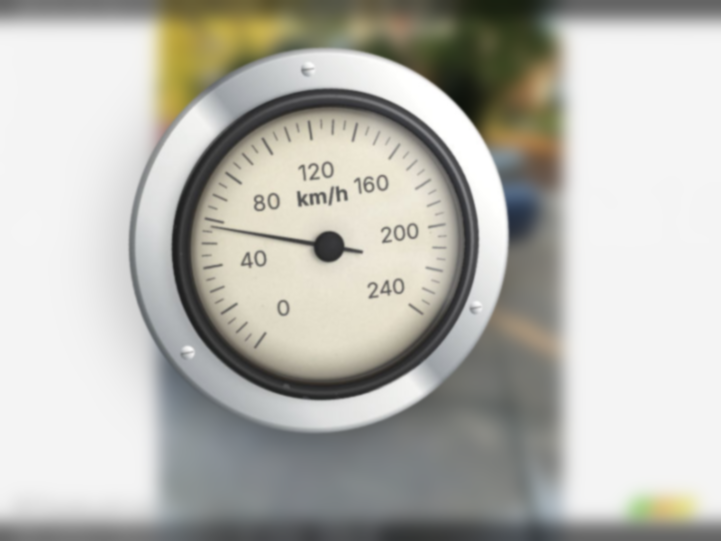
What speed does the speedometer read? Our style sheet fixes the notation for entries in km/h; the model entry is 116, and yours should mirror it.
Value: 57.5
